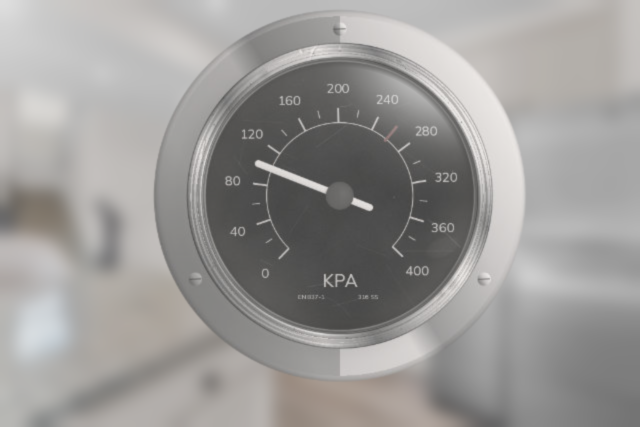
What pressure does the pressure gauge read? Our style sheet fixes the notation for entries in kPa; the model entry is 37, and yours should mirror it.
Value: 100
